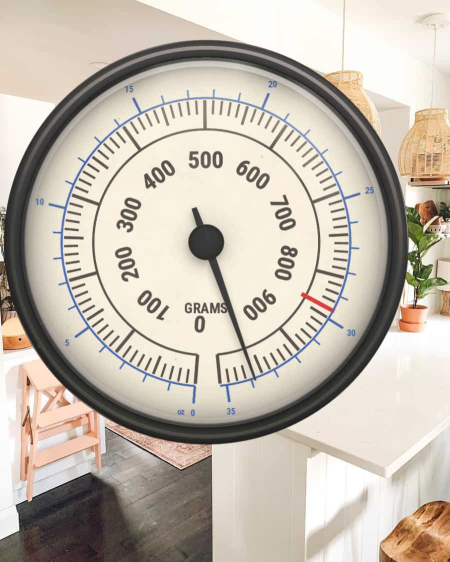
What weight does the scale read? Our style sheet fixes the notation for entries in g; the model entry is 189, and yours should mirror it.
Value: 960
